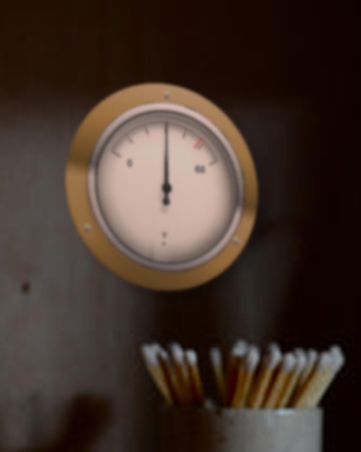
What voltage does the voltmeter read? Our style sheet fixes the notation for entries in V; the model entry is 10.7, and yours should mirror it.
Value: 30
